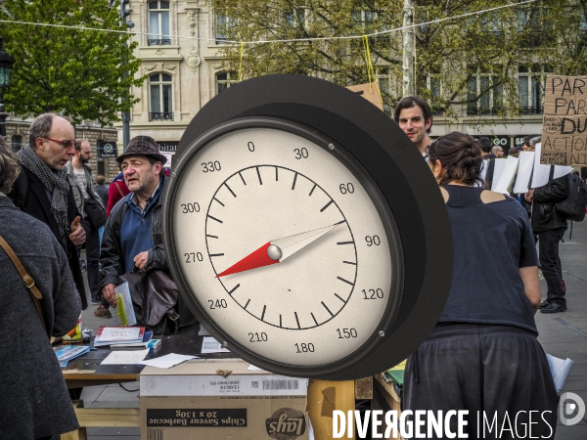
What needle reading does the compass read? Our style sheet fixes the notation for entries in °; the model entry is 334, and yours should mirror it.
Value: 255
